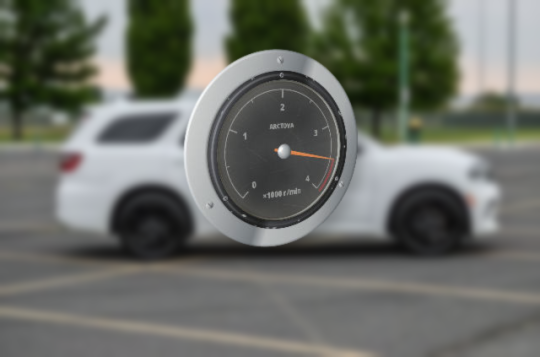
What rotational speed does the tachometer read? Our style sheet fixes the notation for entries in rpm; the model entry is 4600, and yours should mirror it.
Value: 3500
